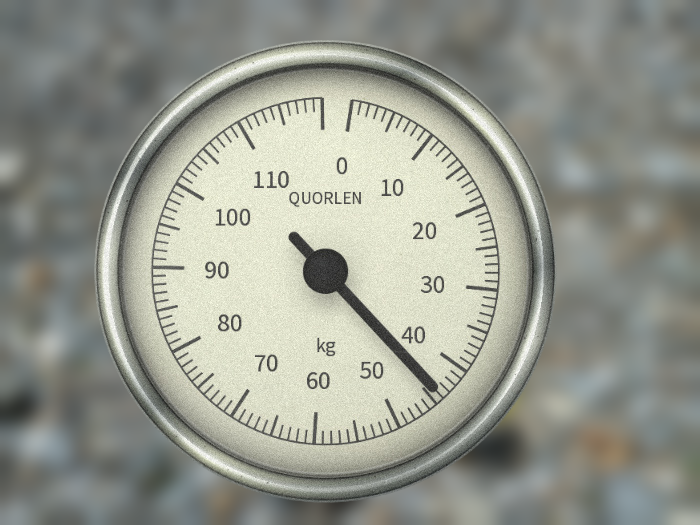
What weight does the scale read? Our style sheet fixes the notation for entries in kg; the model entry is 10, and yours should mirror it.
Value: 44
